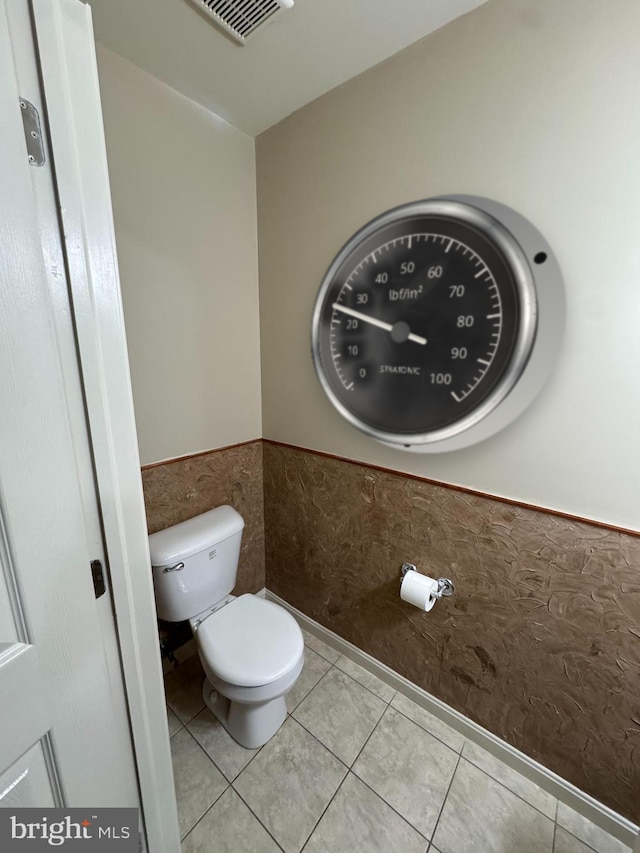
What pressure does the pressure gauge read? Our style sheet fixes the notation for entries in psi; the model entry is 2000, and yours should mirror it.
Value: 24
